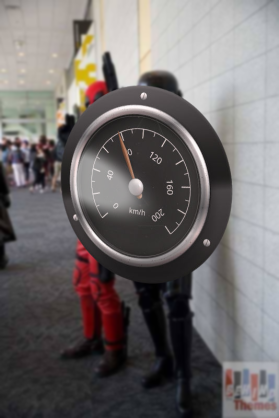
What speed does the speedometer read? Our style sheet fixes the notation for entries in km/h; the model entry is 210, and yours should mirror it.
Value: 80
